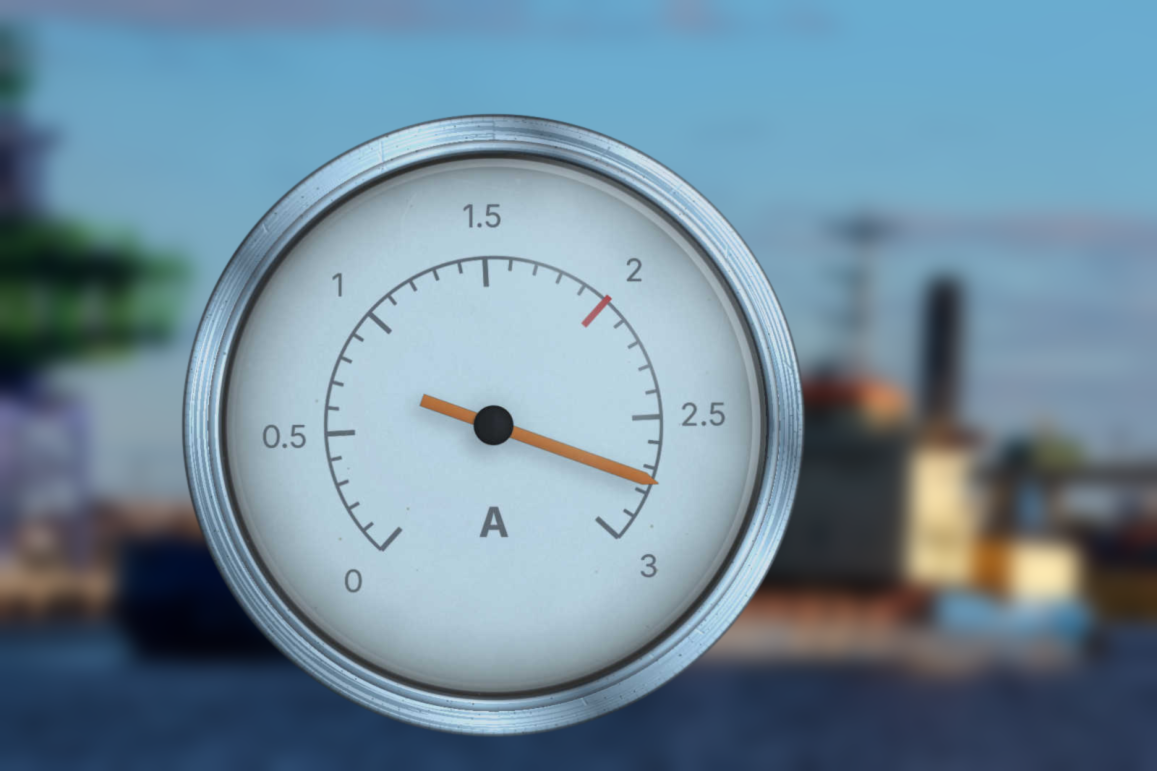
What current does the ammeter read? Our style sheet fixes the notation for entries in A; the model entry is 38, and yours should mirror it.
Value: 2.75
